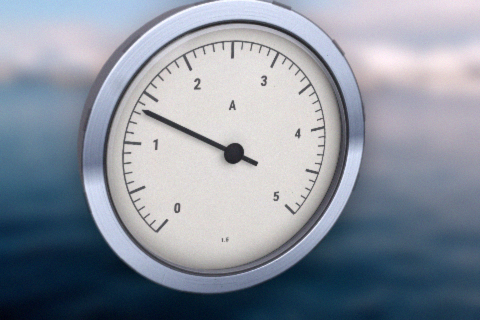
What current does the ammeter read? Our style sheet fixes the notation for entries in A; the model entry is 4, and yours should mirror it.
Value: 1.35
